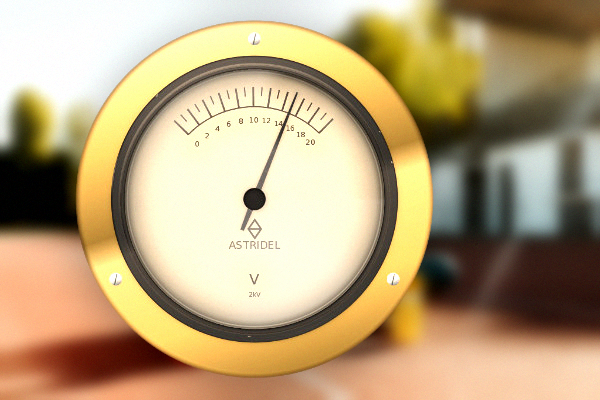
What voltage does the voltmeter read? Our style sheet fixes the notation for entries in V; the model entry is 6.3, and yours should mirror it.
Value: 15
